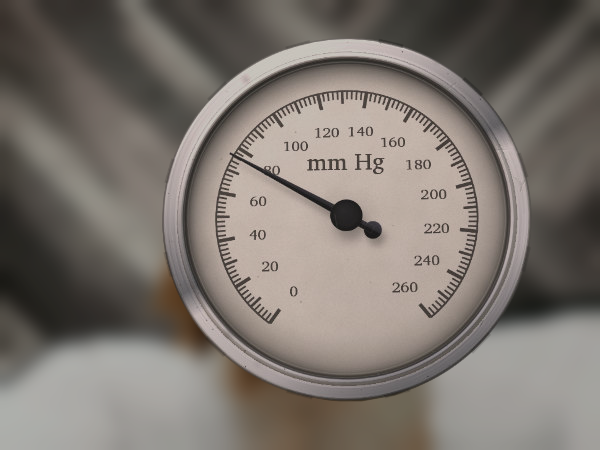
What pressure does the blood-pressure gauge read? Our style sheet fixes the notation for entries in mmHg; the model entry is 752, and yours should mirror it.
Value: 76
